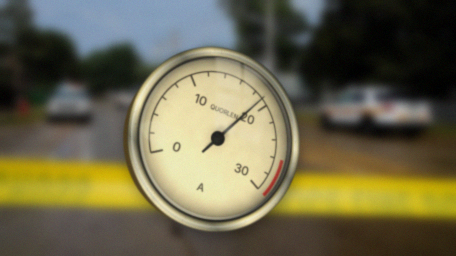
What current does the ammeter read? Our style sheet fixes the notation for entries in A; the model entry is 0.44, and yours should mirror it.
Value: 19
